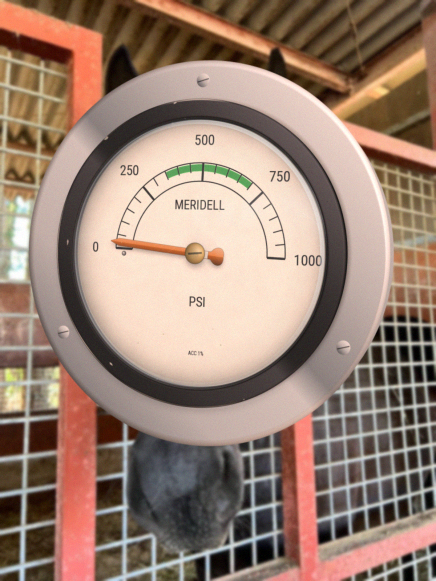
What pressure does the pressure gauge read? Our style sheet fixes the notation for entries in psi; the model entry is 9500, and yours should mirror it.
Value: 25
